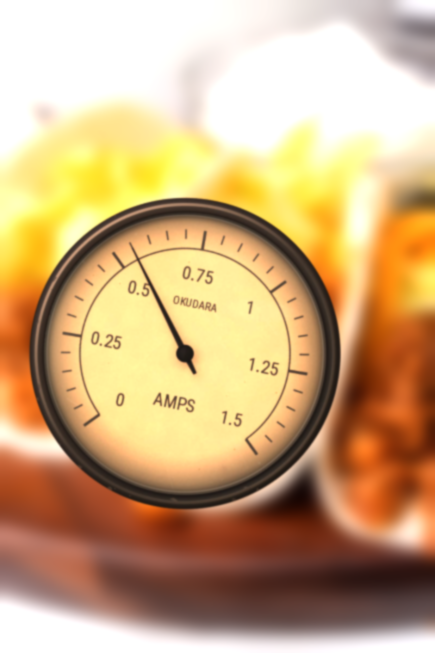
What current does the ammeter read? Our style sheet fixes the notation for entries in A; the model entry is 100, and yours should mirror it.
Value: 0.55
